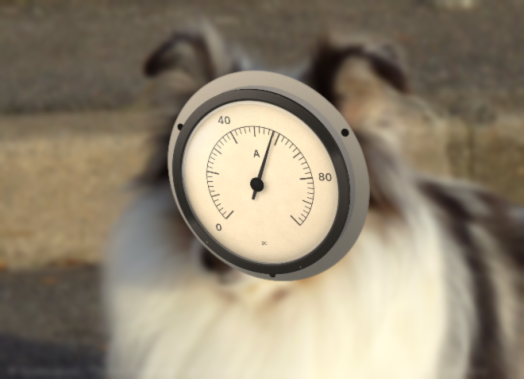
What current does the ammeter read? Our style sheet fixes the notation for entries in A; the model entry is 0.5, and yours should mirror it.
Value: 58
